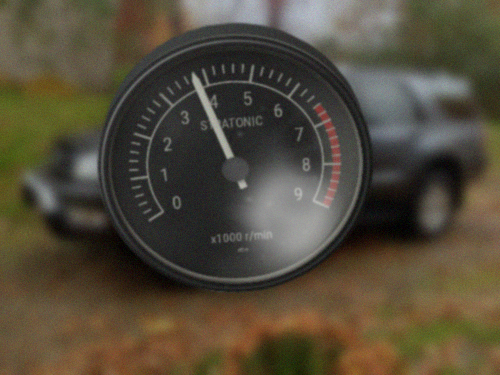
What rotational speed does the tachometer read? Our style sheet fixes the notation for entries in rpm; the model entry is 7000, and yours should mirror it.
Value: 3800
